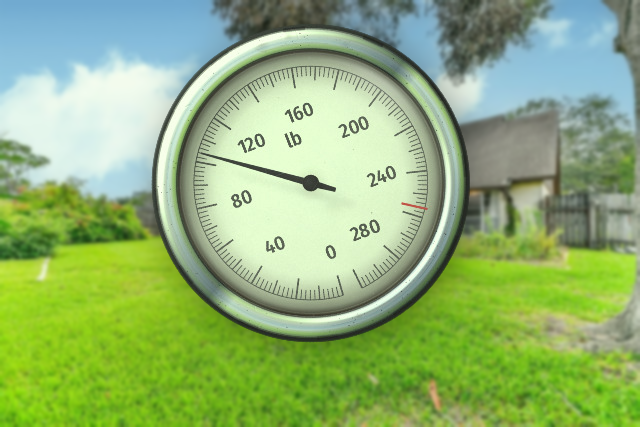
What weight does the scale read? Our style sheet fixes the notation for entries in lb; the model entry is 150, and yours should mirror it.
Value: 104
